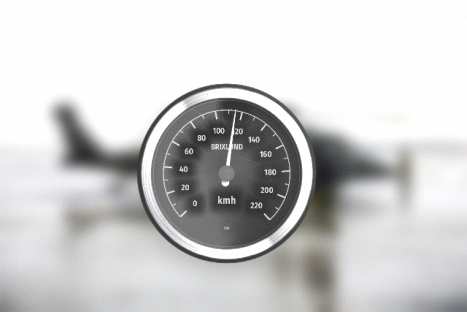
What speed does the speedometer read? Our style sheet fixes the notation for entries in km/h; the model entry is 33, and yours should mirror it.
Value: 115
